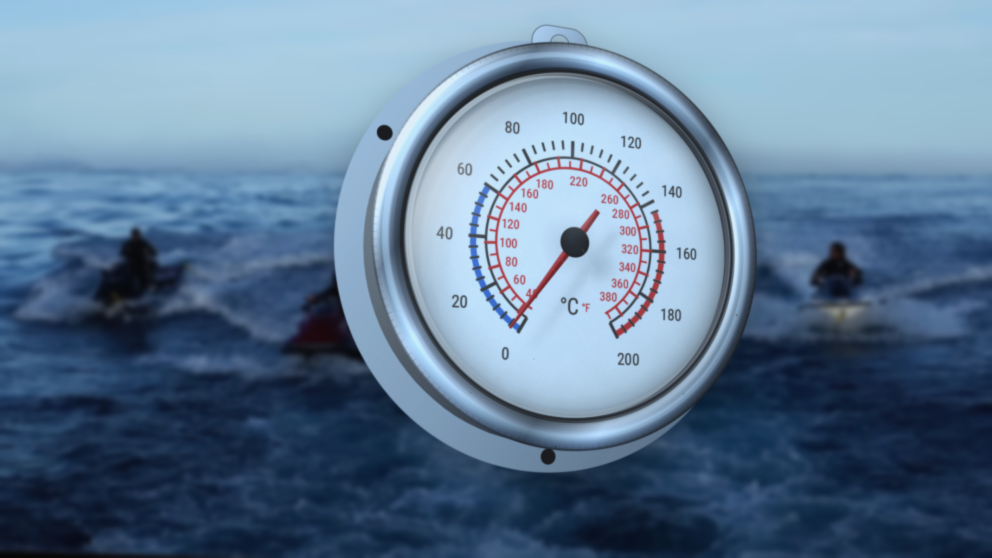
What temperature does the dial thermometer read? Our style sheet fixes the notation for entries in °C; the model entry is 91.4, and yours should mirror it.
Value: 4
